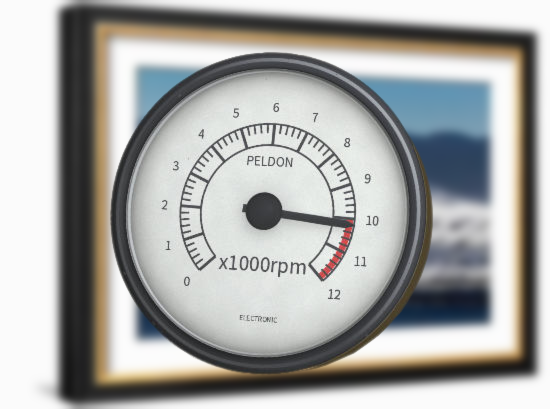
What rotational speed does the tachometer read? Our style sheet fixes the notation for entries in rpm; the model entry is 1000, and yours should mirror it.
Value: 10200
